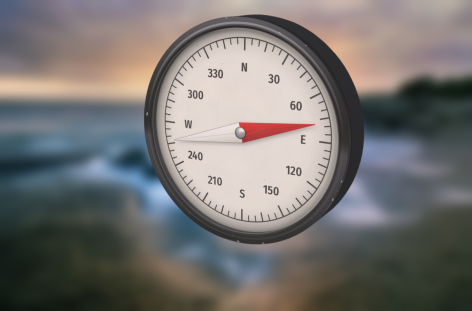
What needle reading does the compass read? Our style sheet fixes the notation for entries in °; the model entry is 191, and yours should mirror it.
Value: 77.5
